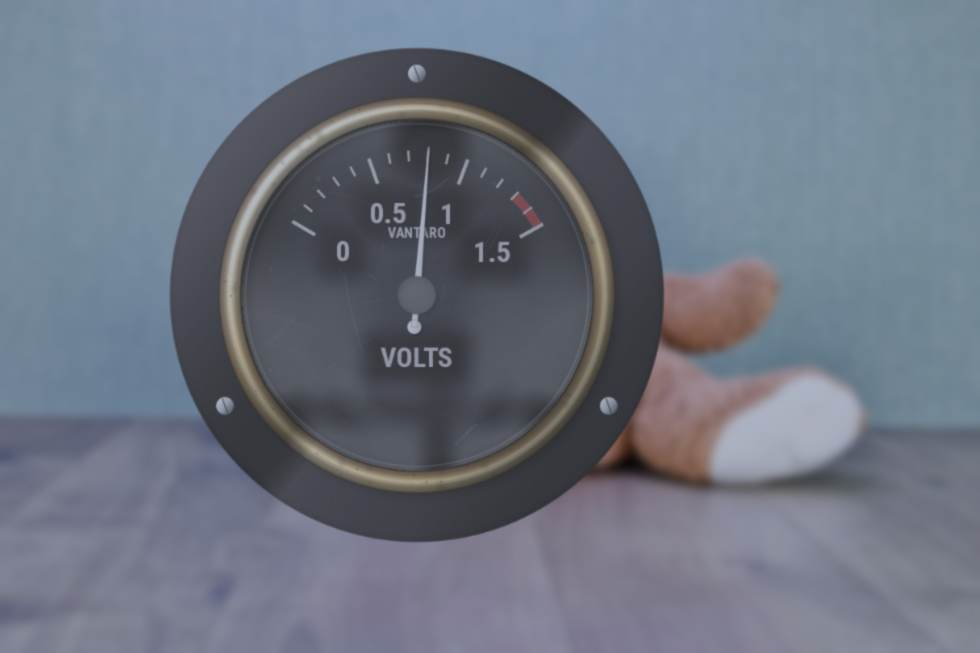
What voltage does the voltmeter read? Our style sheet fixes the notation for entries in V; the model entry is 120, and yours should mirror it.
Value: 0.8
